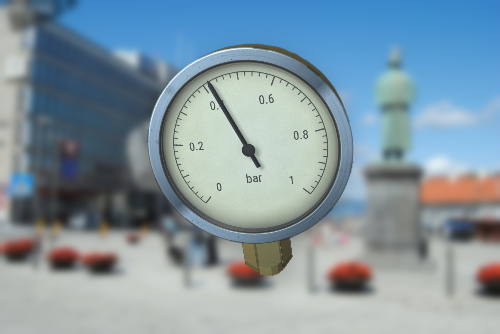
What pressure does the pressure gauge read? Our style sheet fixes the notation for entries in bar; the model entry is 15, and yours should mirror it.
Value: 0.42
